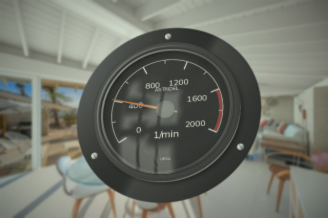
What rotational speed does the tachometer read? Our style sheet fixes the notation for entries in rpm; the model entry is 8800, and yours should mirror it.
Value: 400
